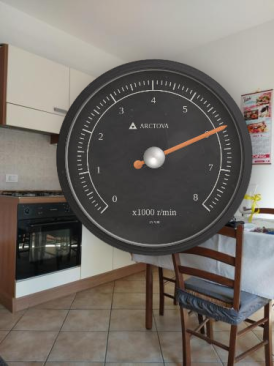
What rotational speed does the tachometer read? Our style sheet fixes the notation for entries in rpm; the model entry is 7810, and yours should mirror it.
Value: 6000
